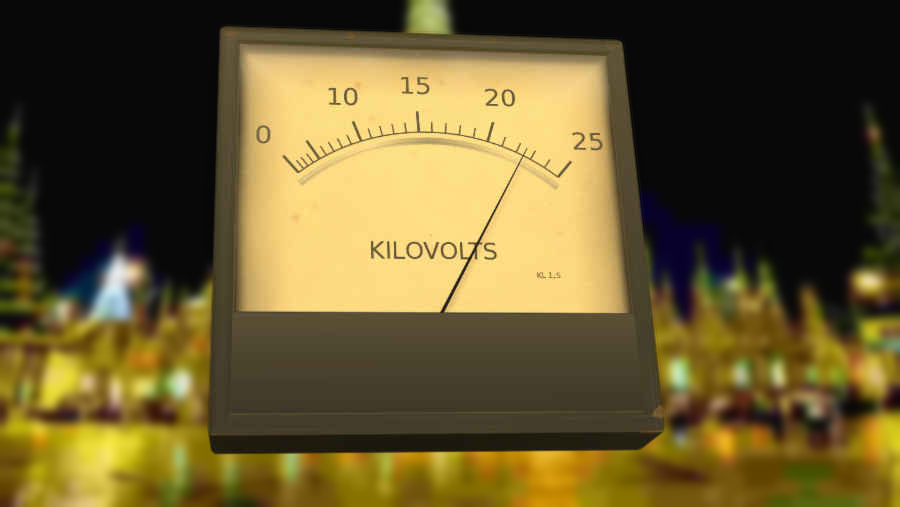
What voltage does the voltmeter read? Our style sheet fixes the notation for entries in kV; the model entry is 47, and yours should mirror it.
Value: 22.5
